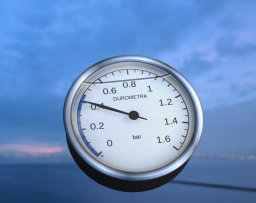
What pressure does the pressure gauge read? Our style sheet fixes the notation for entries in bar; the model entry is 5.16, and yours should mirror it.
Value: 0.4
